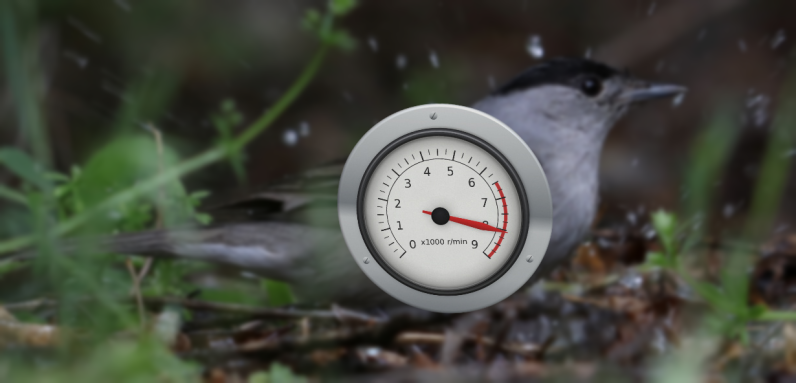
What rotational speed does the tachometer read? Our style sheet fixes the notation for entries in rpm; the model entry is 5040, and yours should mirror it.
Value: 8000
